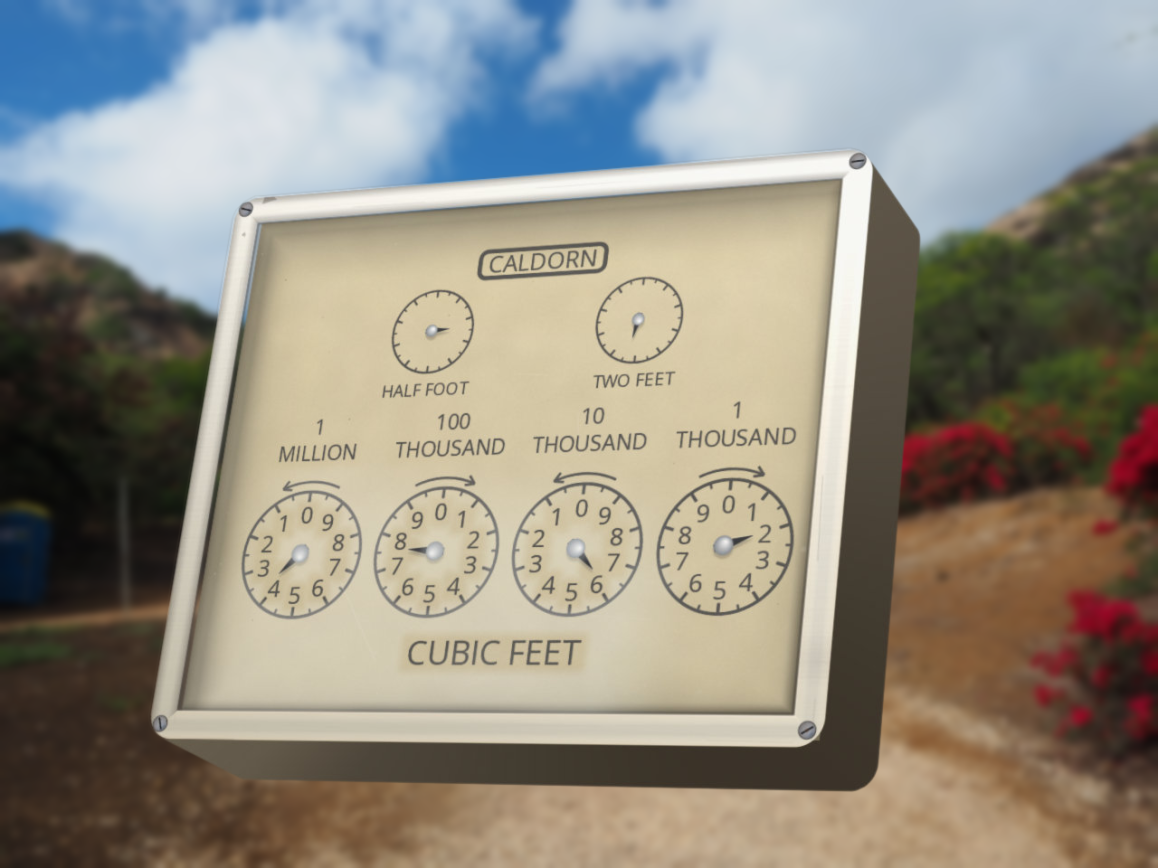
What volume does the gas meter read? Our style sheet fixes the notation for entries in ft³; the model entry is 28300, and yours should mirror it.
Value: 376200
